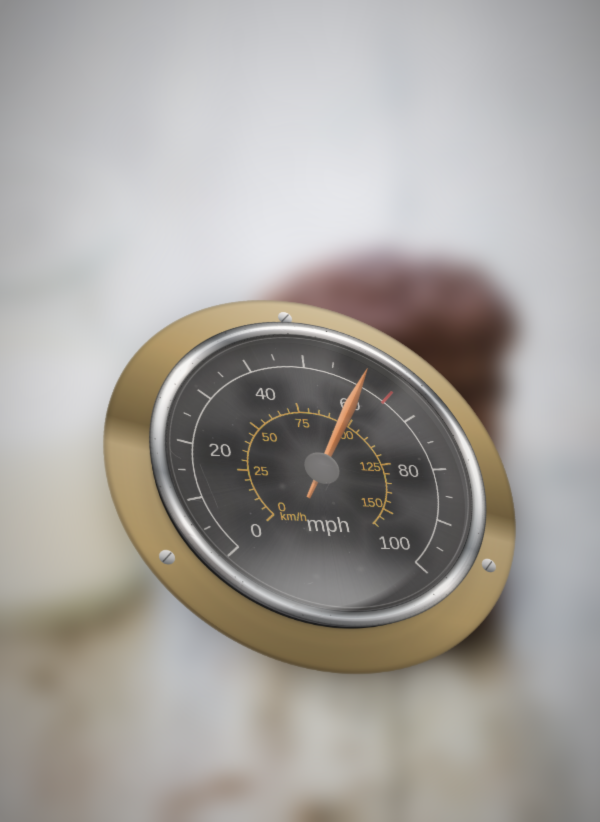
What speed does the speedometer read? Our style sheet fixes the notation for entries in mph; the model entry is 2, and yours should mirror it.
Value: 60
